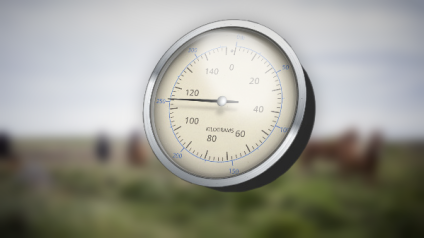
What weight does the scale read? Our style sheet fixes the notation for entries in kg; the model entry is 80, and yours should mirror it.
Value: 114
